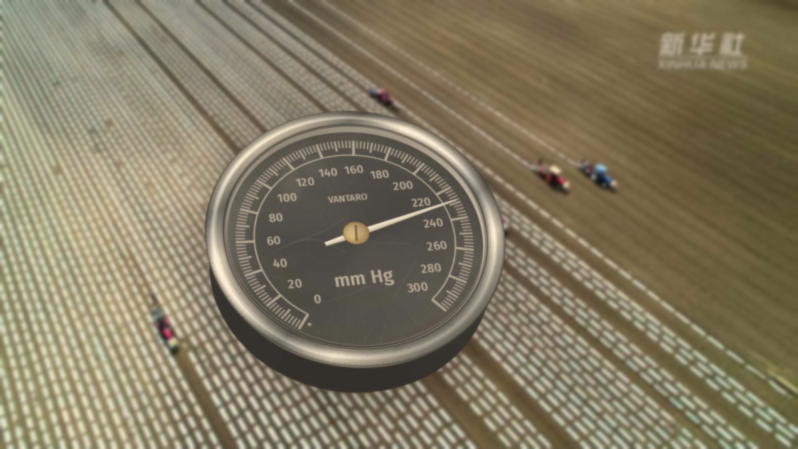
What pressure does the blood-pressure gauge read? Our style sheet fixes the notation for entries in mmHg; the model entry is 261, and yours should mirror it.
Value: 230
